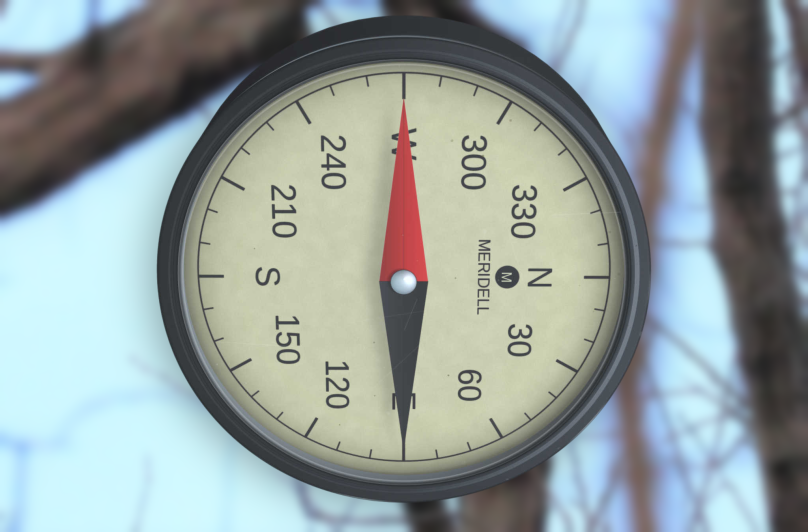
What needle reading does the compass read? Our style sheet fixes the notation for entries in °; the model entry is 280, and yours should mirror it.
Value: 270
